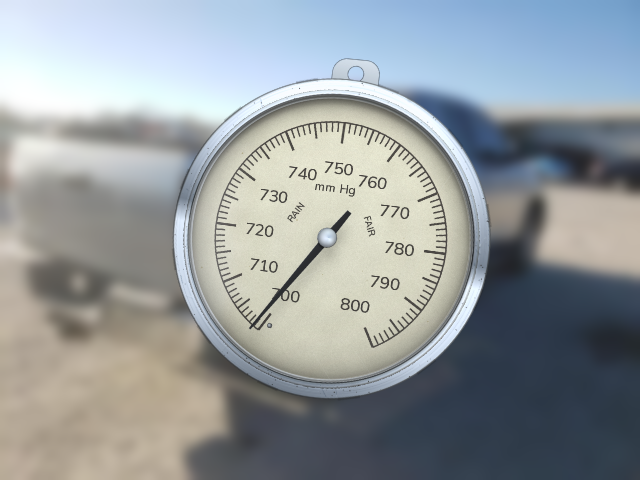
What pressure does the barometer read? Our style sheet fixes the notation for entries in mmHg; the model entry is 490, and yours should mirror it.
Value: 701
